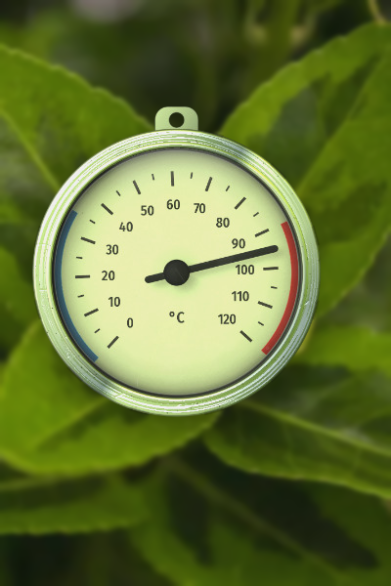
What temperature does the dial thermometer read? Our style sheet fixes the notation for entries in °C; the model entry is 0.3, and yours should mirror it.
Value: 95
